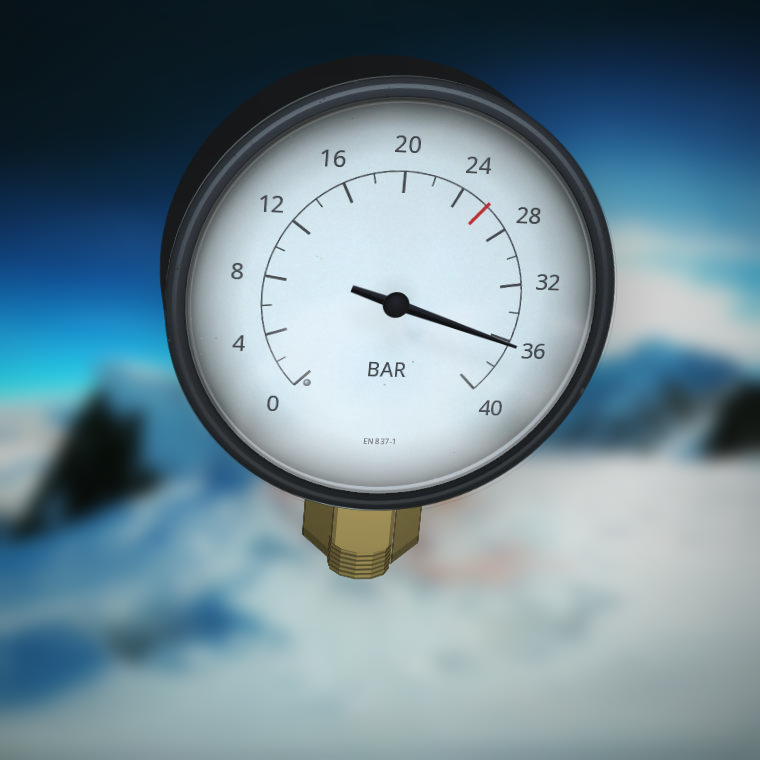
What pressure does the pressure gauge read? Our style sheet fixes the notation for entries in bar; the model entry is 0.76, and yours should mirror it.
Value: 36
